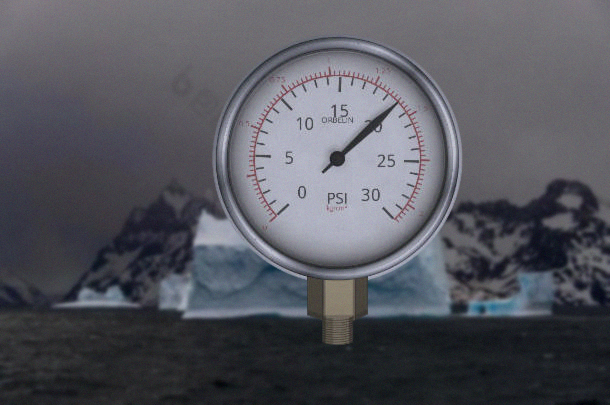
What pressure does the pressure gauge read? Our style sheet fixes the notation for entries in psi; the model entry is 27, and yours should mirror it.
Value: 20
